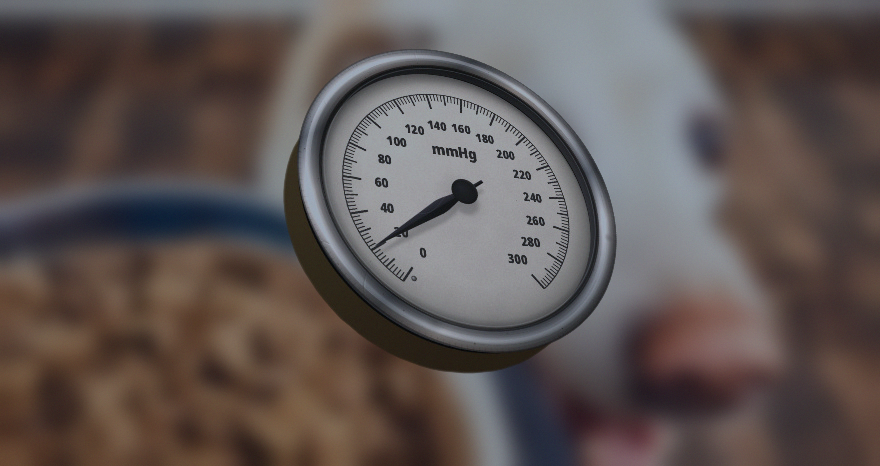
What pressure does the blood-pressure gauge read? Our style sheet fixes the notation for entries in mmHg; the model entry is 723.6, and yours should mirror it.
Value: 20
